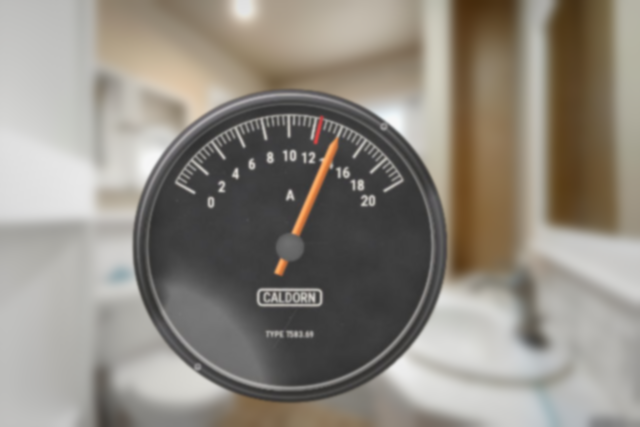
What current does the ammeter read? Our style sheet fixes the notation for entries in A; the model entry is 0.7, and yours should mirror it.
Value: 14
